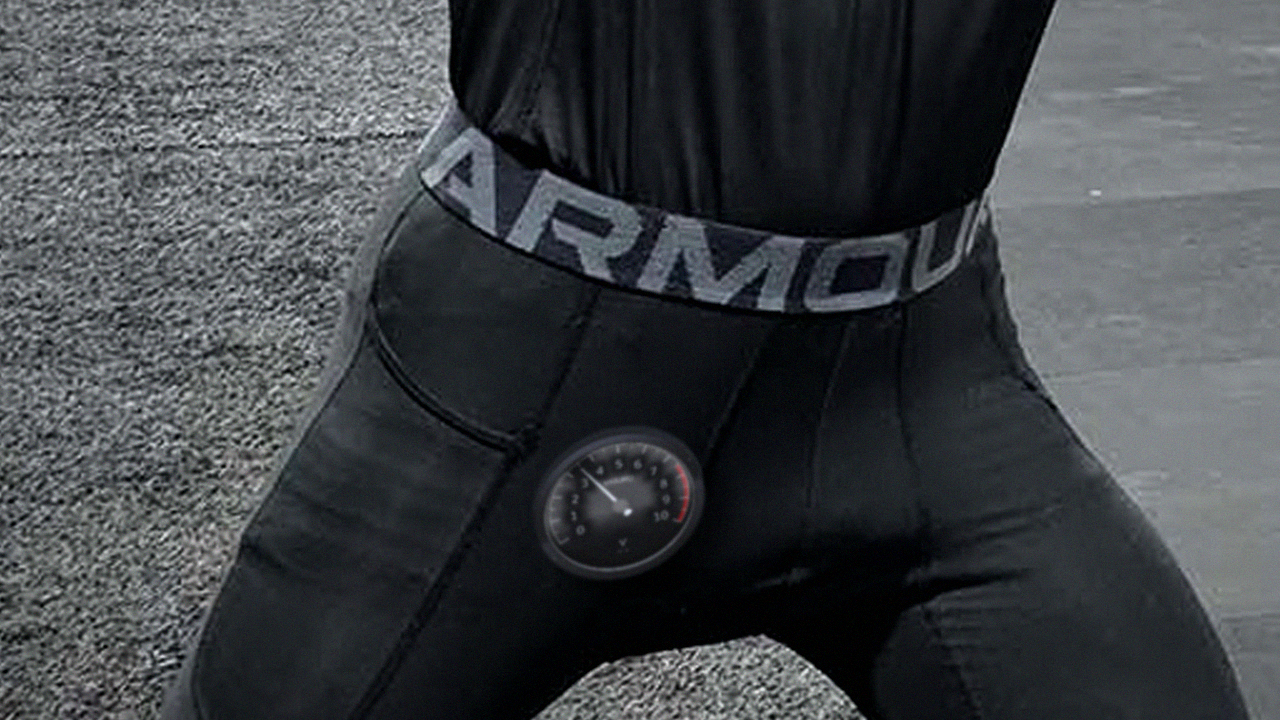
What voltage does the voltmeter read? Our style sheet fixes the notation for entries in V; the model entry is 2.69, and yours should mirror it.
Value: 3.5
